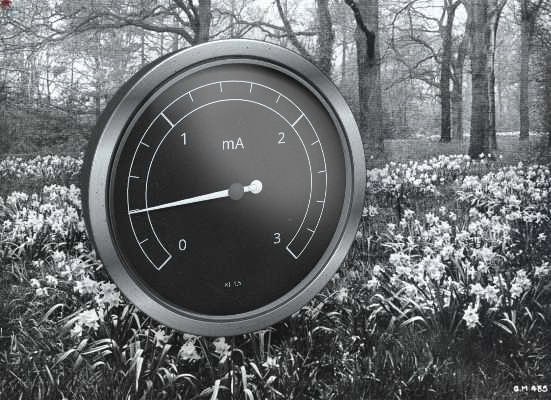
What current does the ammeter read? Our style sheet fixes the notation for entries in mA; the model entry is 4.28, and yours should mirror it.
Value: 0.4
